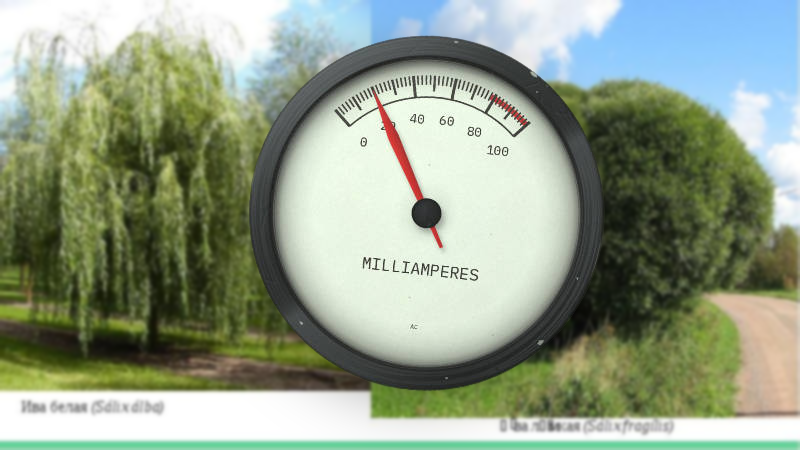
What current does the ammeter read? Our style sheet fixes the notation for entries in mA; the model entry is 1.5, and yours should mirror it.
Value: 20
